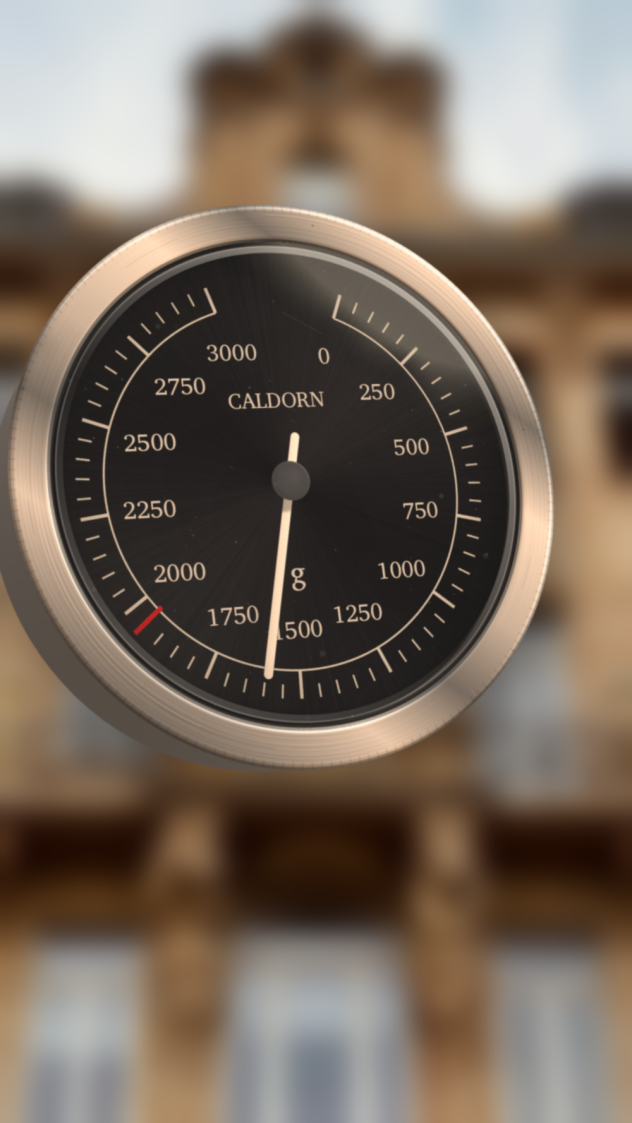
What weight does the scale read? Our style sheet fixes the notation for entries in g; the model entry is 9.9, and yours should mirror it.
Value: 1600
